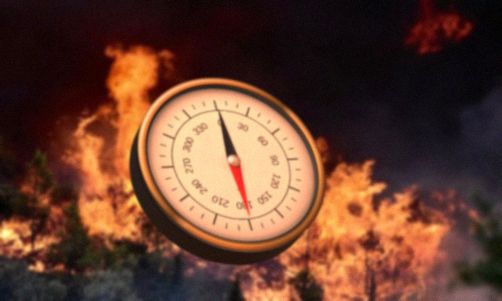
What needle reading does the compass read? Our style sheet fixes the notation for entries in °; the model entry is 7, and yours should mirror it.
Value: 180
